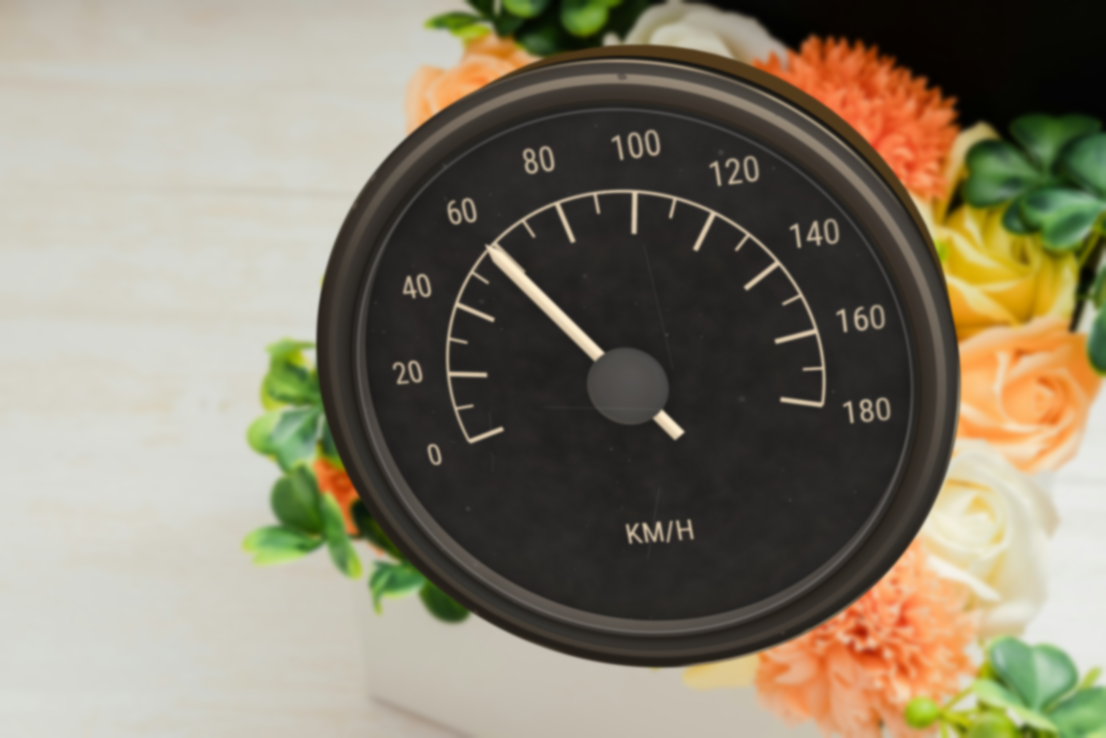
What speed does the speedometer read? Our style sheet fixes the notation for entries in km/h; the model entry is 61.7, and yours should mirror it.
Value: 60
